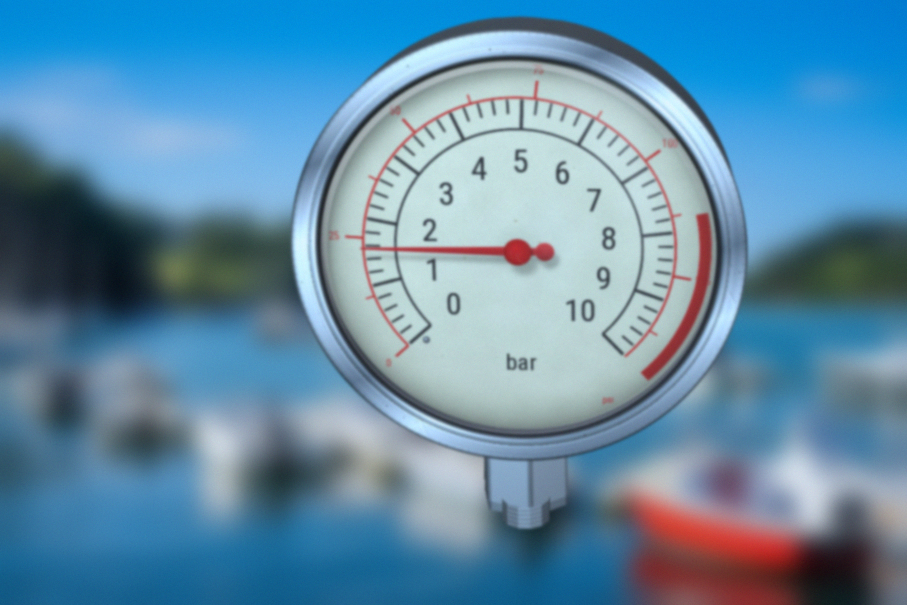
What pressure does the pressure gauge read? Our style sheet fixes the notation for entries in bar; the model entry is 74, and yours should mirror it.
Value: 1.6
